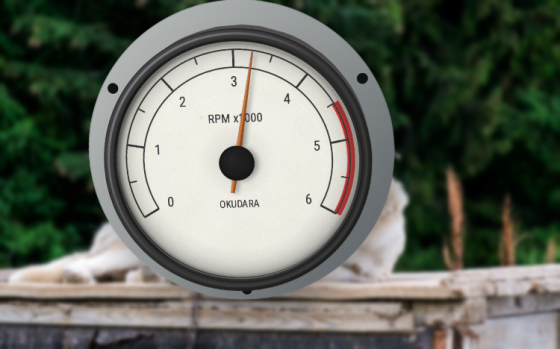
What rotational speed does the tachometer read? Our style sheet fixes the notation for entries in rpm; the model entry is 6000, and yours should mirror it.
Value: 3250
